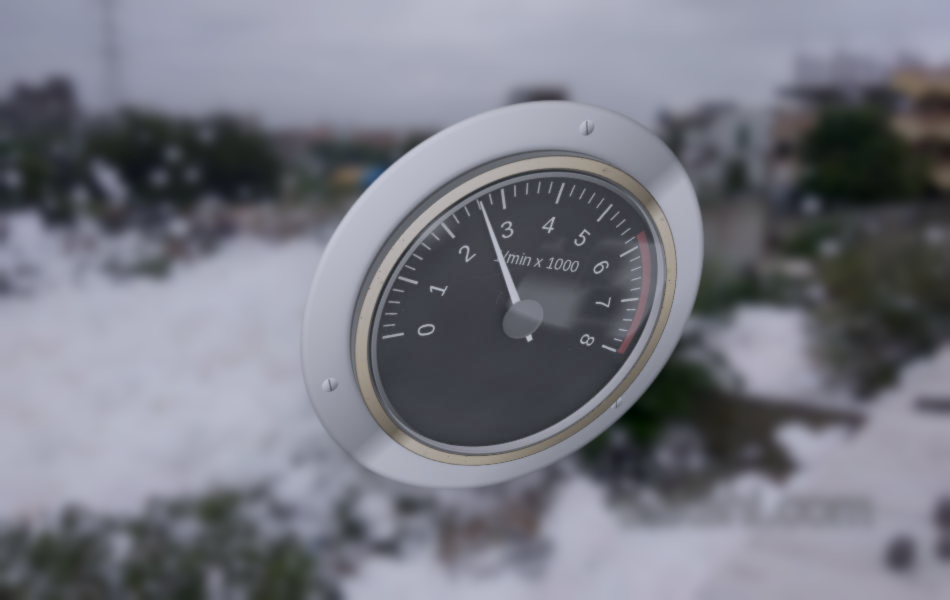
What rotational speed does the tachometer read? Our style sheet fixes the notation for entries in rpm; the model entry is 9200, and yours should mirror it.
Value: 2600
